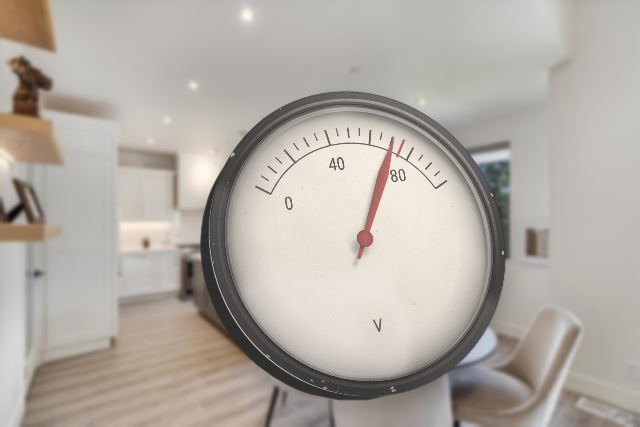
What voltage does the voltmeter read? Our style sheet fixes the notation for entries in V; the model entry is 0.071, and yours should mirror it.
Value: 70
